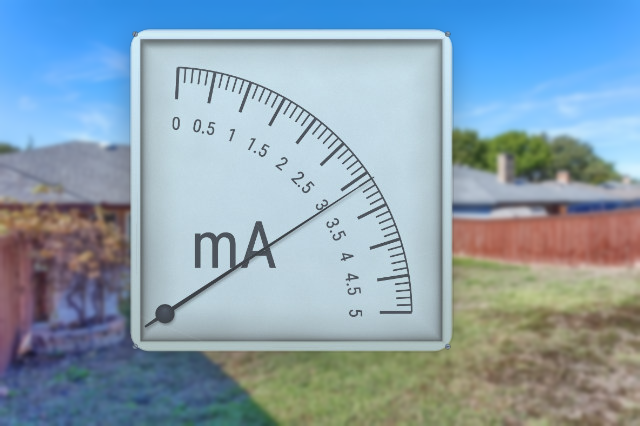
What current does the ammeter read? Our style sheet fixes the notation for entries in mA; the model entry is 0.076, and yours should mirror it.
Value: 3.1
